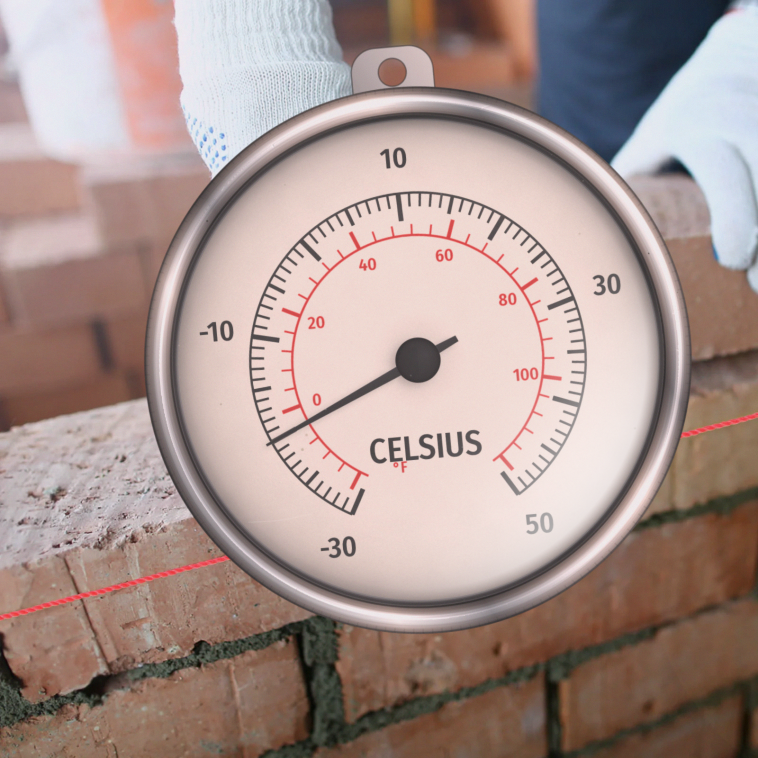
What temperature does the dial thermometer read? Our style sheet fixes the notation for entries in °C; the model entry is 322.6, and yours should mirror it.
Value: -20
